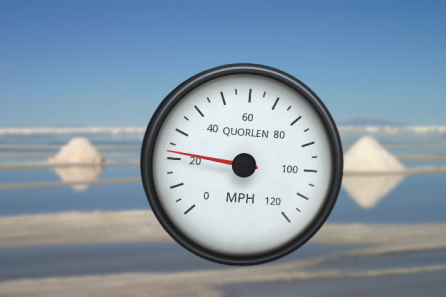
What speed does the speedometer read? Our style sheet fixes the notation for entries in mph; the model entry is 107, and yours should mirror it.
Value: 22.5
